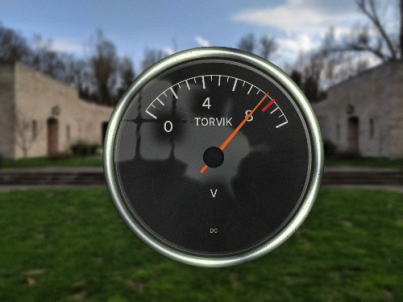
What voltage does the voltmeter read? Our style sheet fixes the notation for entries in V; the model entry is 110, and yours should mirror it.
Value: 8
